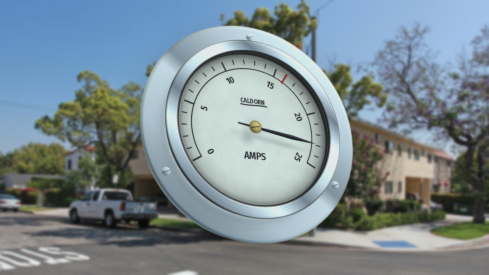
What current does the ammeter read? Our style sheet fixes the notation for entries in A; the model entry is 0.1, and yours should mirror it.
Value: 23
